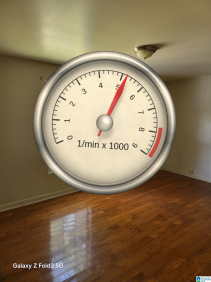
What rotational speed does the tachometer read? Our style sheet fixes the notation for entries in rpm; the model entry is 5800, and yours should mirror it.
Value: 5200
